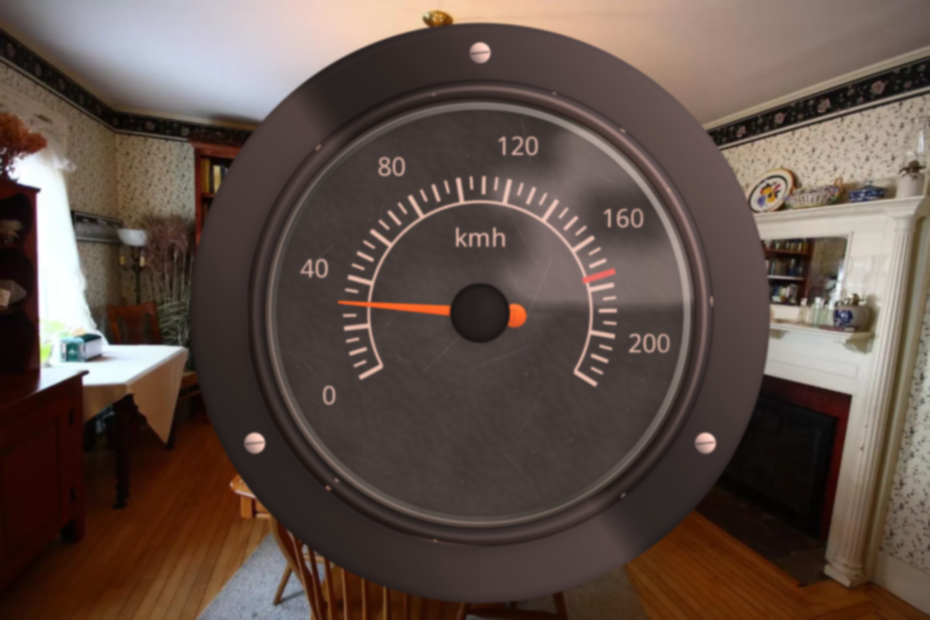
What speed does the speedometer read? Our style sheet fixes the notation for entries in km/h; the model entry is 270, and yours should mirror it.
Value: 30
